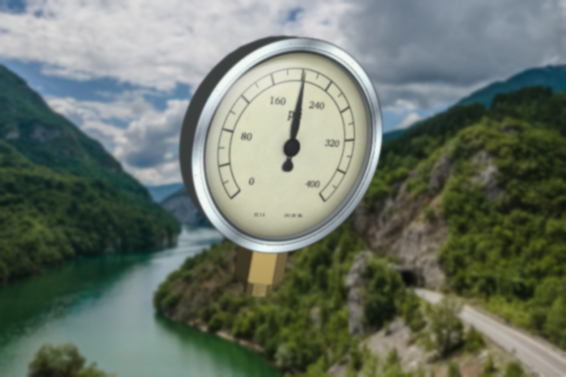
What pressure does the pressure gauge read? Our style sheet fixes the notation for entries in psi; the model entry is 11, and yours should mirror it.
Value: 200
